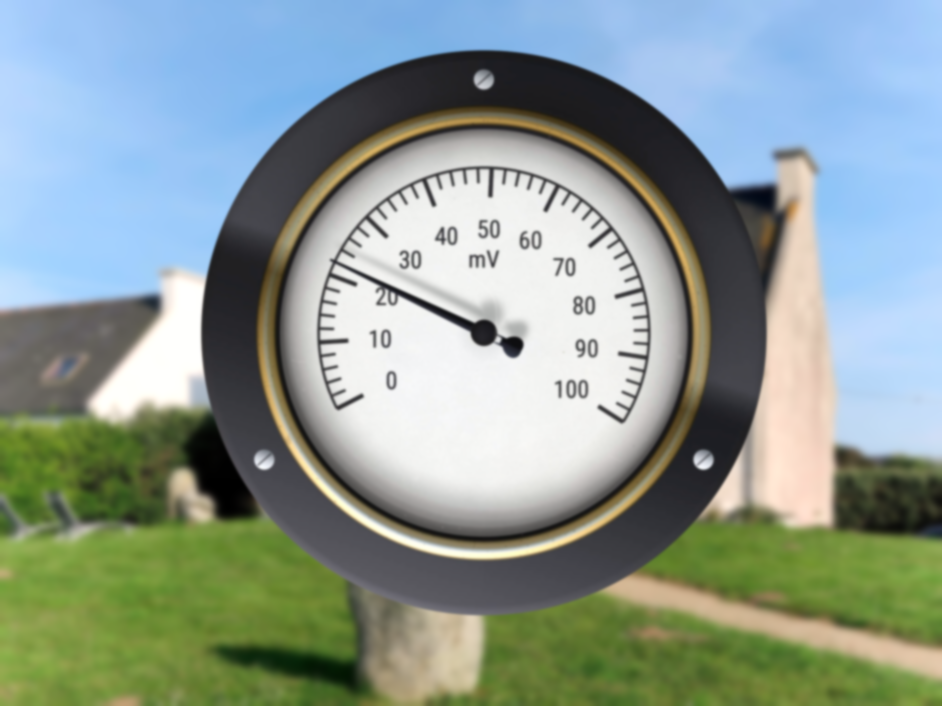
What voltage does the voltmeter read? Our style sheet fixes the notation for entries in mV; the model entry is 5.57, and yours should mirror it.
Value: 22
